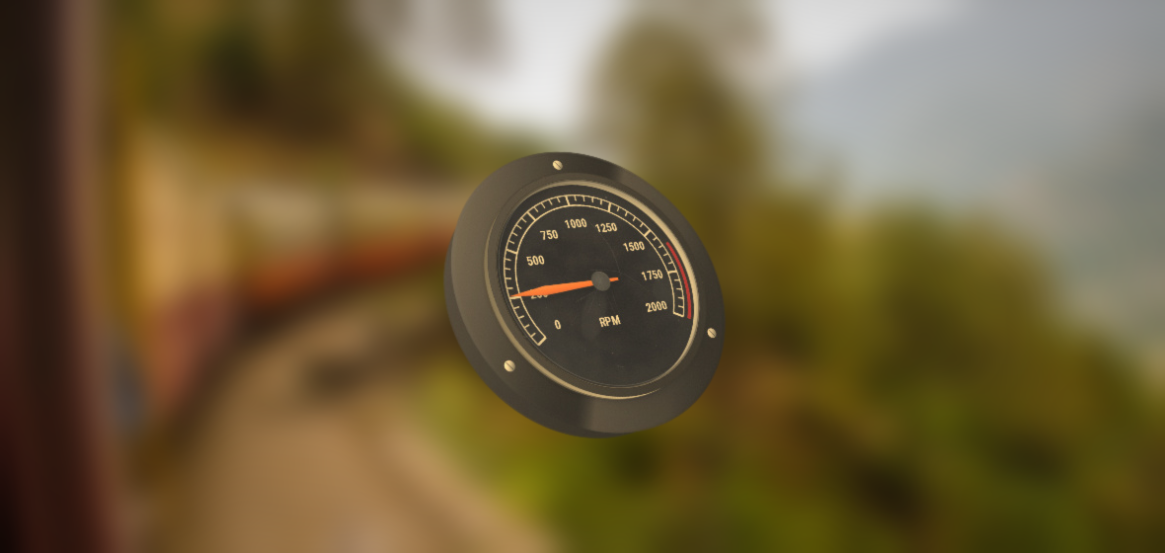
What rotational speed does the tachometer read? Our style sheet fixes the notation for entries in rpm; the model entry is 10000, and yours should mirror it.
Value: 250
